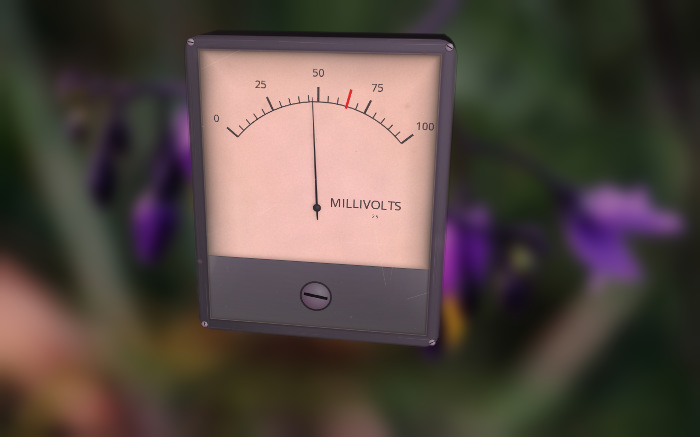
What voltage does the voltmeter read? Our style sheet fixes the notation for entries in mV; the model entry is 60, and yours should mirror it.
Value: 47.5
